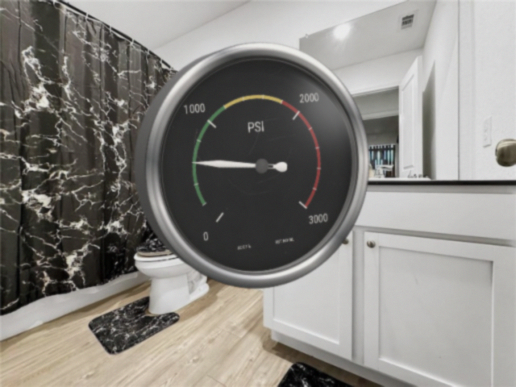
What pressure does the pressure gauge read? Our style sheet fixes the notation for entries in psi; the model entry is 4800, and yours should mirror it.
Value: 600
